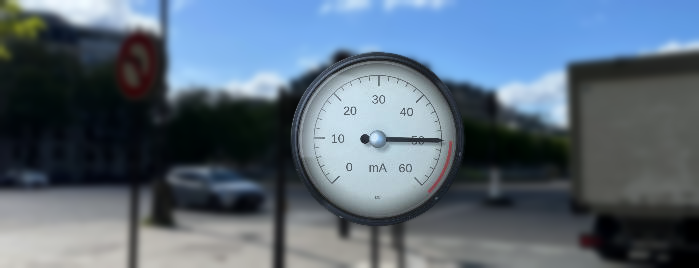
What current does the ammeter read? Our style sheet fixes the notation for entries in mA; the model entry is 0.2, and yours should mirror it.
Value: 50
